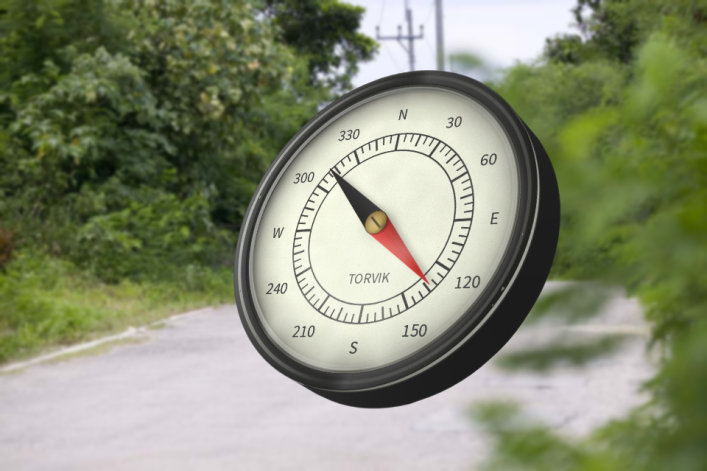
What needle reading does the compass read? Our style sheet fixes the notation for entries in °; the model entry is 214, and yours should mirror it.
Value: 132.5
